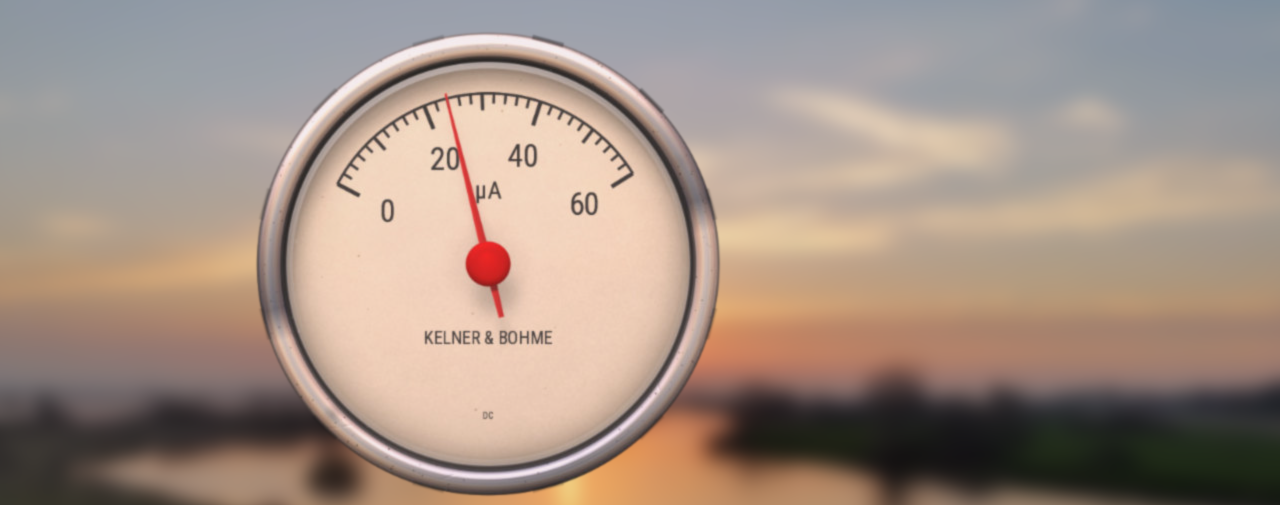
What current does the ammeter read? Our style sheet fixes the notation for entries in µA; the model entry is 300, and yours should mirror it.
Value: 24
